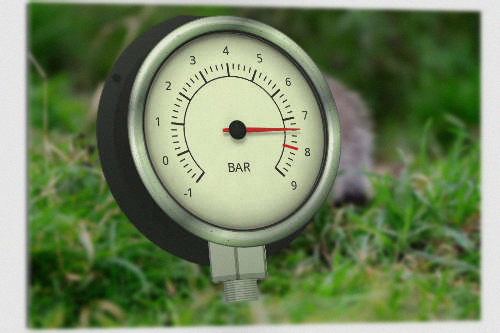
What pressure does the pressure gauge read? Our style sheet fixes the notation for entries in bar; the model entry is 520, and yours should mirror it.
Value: 7.4
